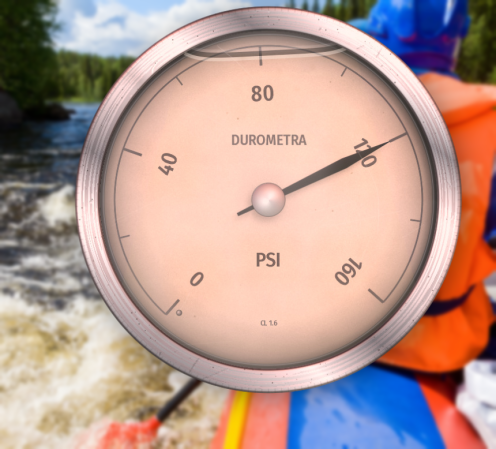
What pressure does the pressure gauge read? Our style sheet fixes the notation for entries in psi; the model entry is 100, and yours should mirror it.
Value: 120
